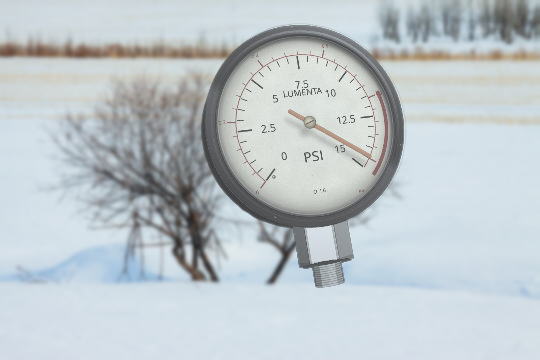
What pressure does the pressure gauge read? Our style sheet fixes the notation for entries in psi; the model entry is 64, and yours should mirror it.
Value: 14.5
